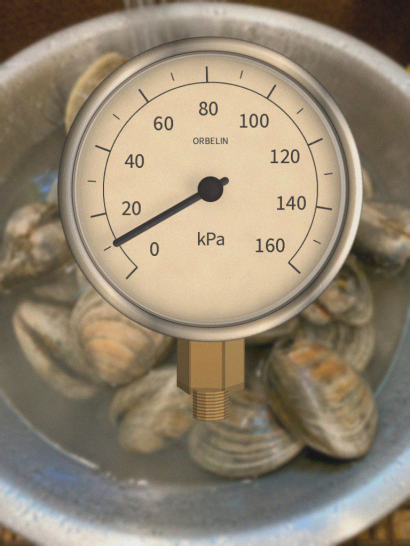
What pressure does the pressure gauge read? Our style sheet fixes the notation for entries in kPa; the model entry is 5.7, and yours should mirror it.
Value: 10
